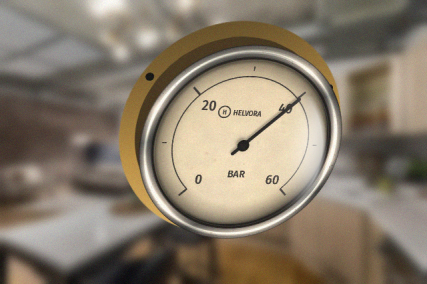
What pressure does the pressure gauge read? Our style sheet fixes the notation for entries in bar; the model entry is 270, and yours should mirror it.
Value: 40
